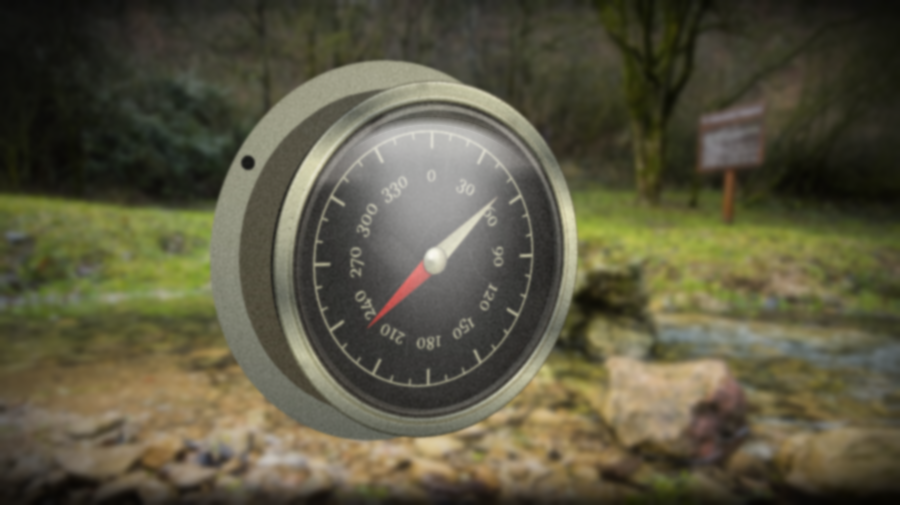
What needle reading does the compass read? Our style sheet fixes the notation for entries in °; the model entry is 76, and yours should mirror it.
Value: 230
